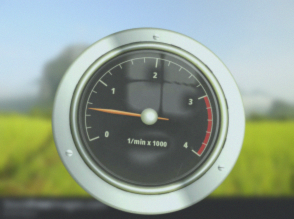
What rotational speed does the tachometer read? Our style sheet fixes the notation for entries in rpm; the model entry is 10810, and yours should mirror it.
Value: 500
